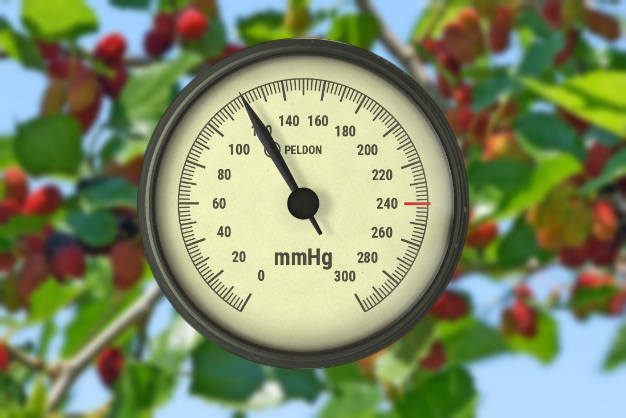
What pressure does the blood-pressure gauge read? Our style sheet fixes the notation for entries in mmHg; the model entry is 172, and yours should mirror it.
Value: 120
